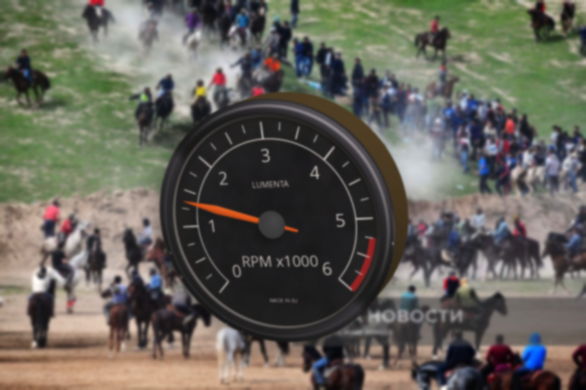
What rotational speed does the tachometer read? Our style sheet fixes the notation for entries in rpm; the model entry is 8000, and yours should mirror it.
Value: 1375
